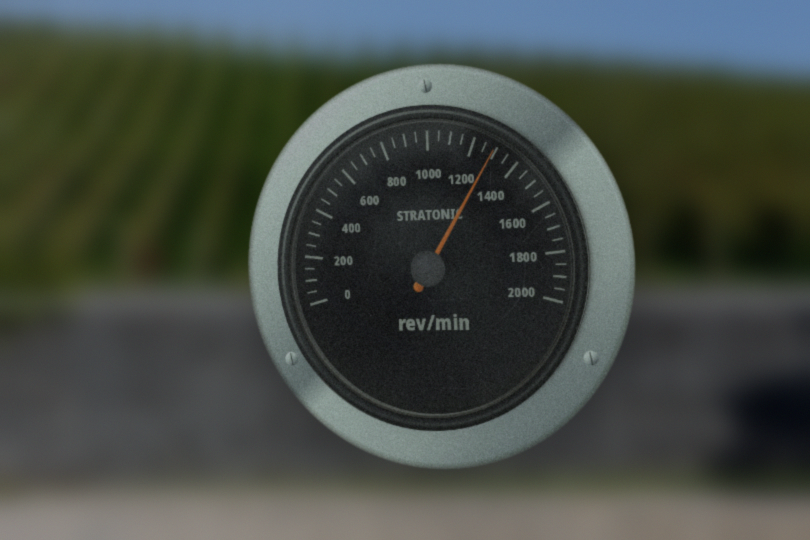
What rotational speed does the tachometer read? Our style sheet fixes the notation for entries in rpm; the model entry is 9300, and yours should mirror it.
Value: 1300
